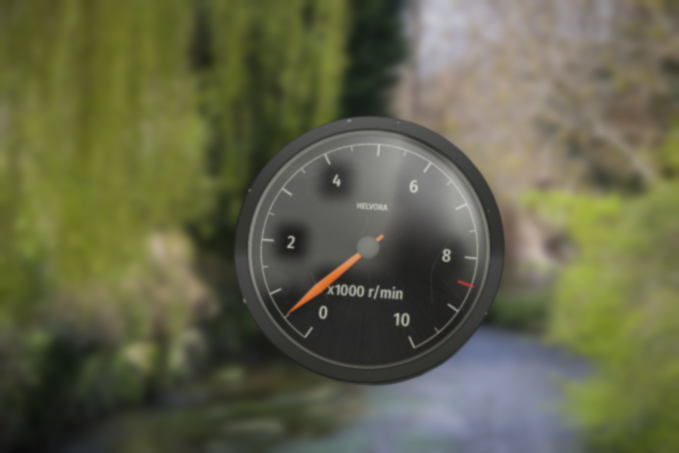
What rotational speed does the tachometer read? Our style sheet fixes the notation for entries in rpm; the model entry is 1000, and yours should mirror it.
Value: 500
